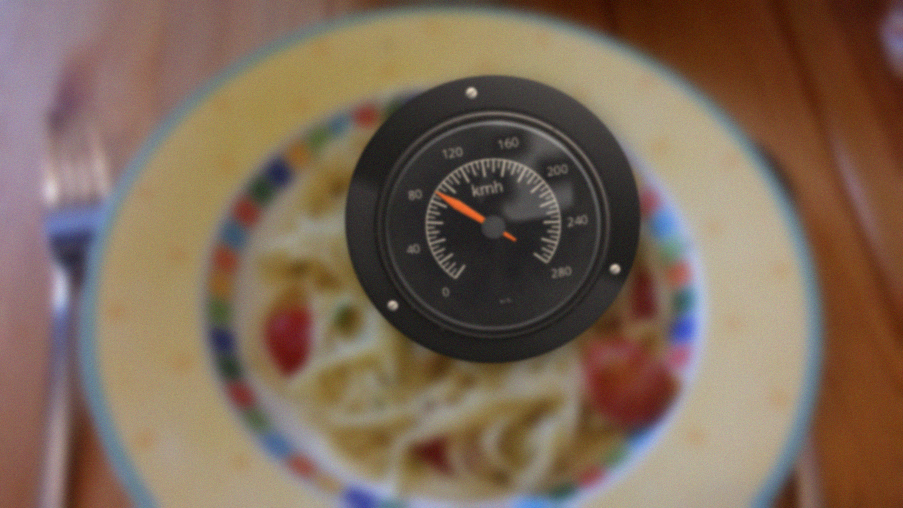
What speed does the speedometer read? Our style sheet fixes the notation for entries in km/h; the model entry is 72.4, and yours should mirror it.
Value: 90
